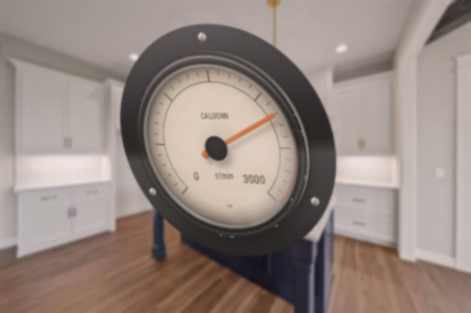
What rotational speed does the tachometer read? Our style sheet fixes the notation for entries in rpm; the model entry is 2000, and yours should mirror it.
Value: 2200
